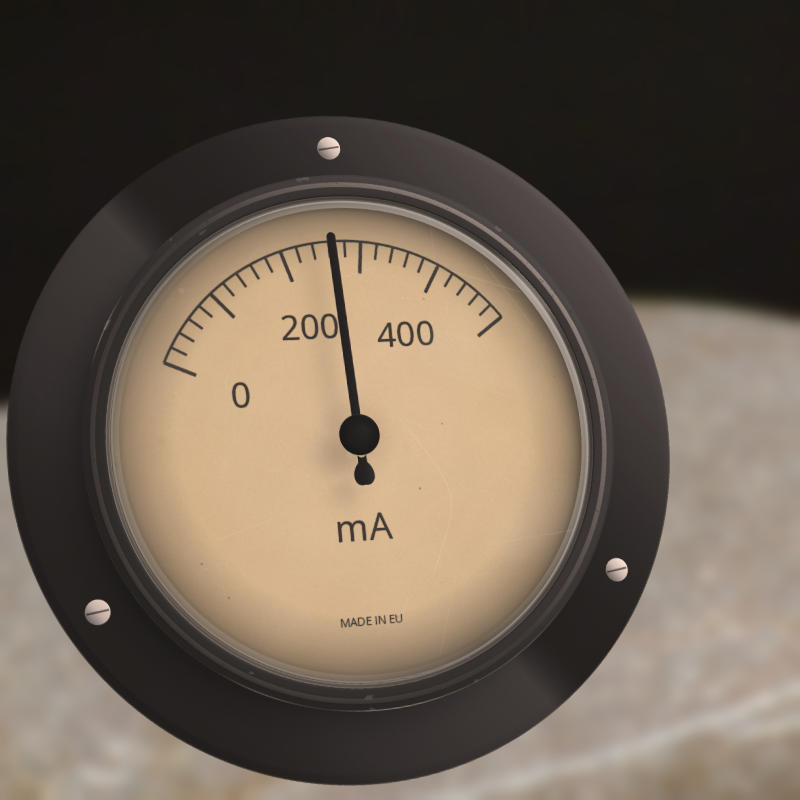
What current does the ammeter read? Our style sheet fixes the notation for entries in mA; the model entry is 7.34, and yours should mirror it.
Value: 260
